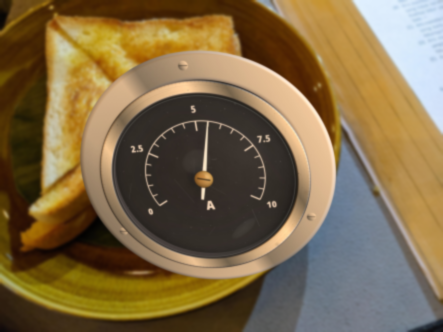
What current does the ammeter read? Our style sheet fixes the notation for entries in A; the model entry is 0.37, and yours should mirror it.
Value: 5.5
